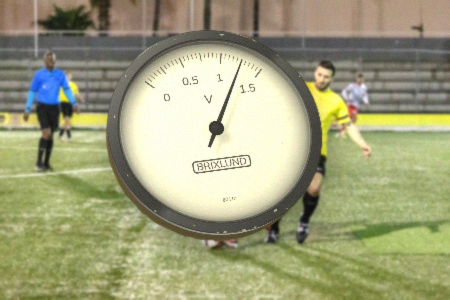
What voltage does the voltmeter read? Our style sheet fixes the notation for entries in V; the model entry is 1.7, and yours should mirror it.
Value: 1.25
